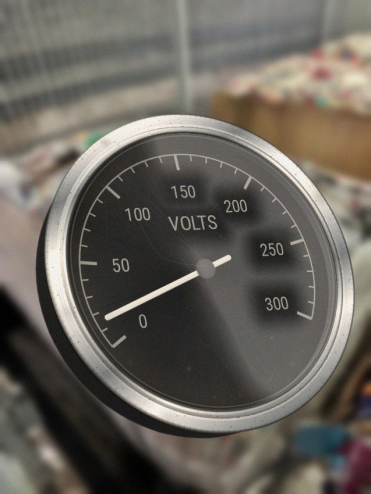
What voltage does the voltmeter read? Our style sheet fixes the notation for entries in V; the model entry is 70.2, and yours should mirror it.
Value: 15
